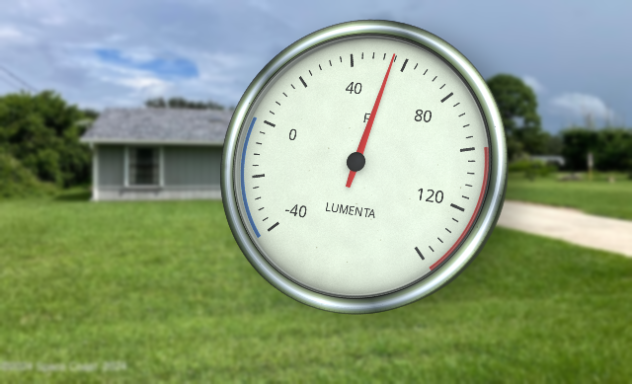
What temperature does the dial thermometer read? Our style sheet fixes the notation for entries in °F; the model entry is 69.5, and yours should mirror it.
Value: 56
